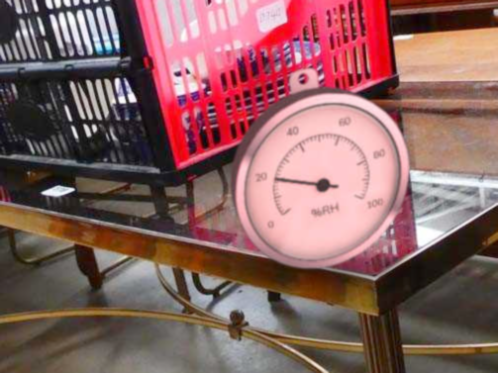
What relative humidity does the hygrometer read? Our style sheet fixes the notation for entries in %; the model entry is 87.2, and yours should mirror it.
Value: 20
